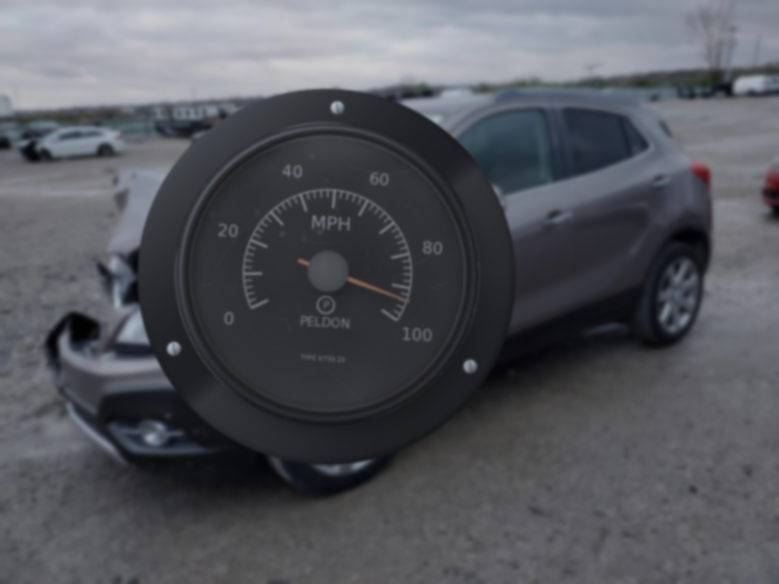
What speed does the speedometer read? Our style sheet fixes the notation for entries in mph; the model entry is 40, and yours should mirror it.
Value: 94
